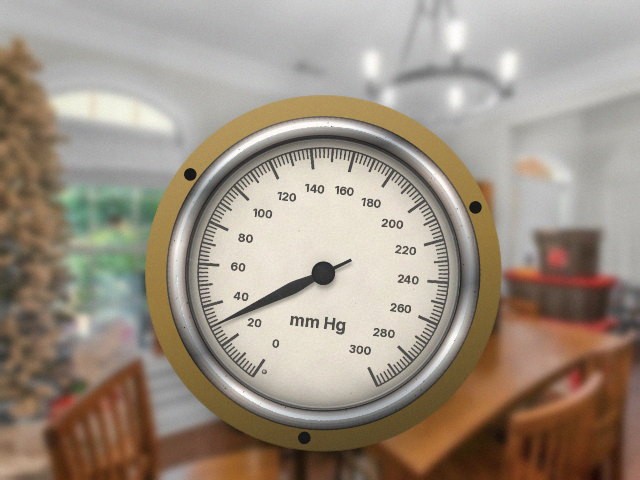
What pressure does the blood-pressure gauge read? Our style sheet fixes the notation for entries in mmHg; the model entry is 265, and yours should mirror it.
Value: 30
